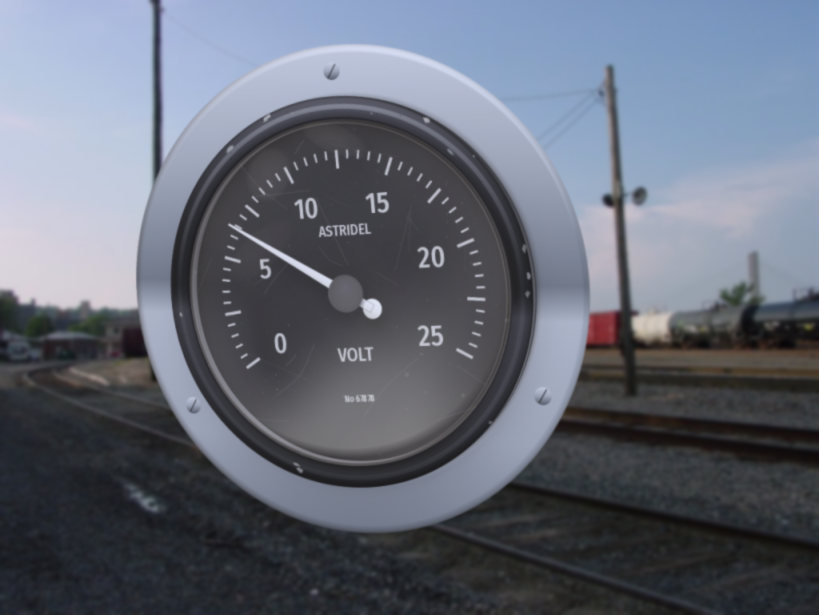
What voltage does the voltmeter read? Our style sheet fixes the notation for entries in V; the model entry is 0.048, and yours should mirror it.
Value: 6.5
